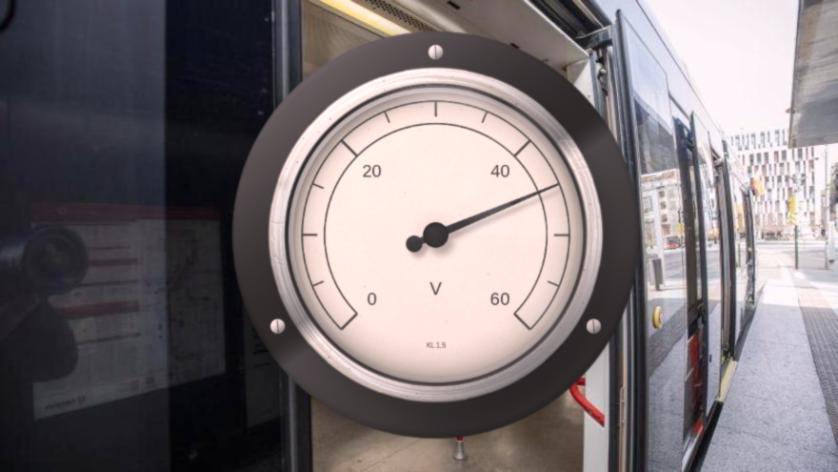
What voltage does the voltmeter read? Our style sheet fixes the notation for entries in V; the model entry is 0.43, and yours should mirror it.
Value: 45
